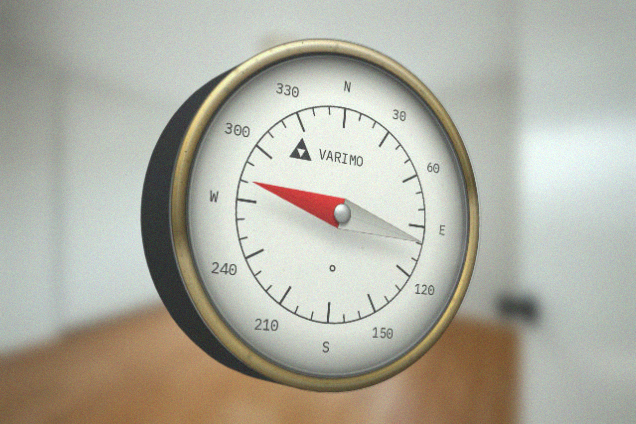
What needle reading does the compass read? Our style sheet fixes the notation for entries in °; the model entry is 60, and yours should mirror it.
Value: 280
